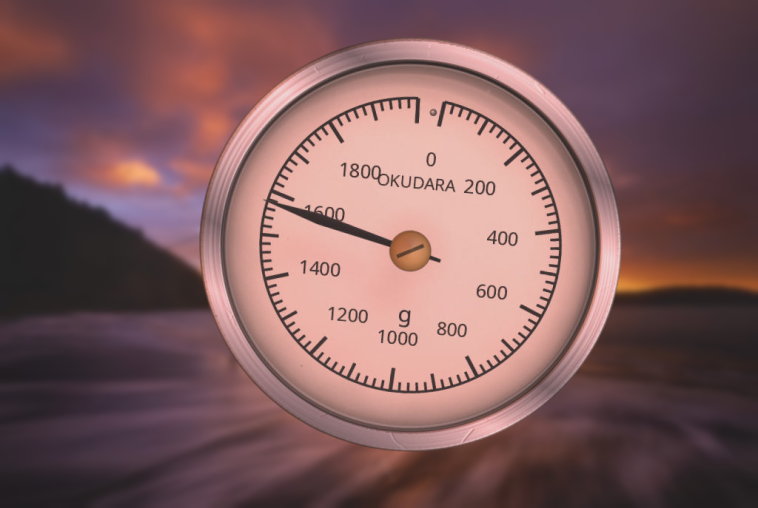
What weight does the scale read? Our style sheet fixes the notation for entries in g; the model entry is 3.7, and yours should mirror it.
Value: 1580
